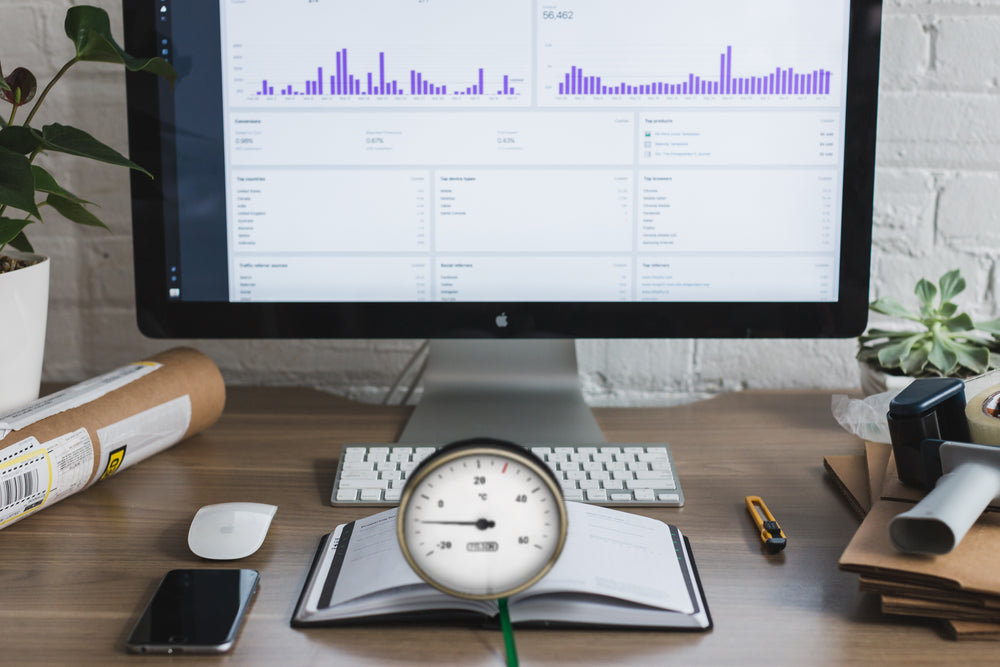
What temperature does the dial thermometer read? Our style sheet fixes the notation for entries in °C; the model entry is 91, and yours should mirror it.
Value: -8
